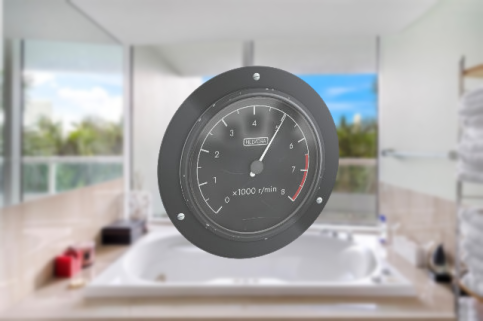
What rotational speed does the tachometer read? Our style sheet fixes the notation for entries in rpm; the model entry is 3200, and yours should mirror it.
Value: 5000
